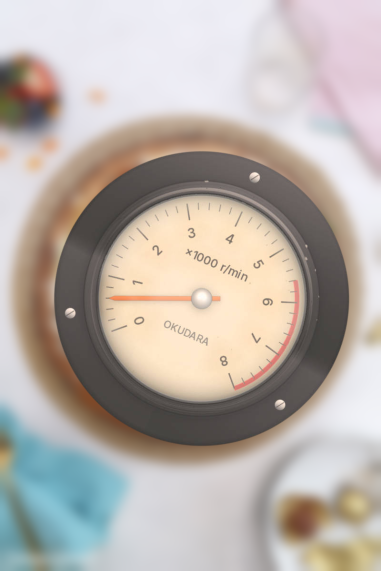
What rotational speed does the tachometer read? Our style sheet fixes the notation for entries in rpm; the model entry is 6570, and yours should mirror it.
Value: 600
